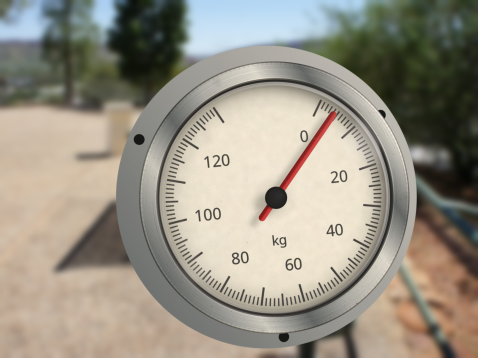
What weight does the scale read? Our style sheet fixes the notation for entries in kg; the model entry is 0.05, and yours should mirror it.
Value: 4
